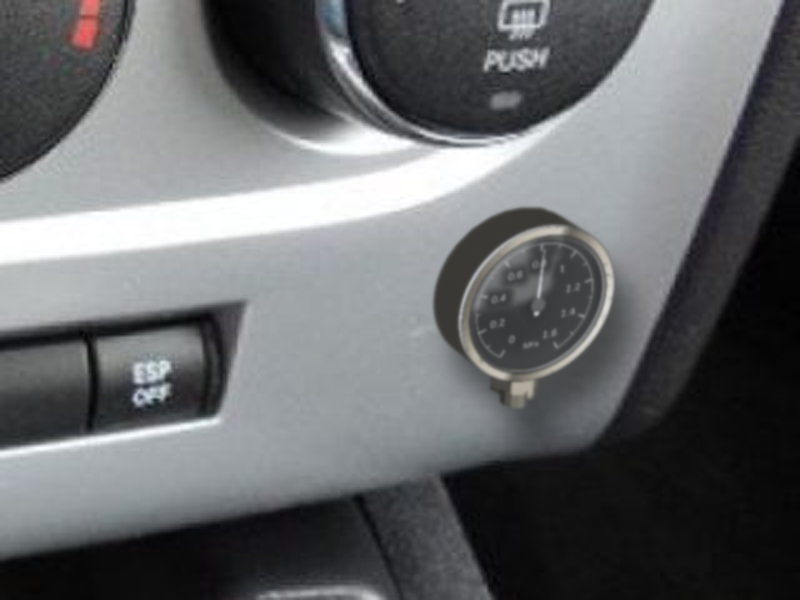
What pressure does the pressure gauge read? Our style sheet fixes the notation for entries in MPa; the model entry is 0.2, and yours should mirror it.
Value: 0.8
